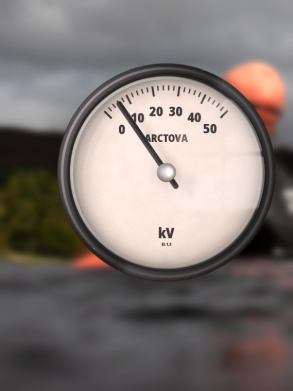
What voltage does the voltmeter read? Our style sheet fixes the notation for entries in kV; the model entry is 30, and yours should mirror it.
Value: 6
